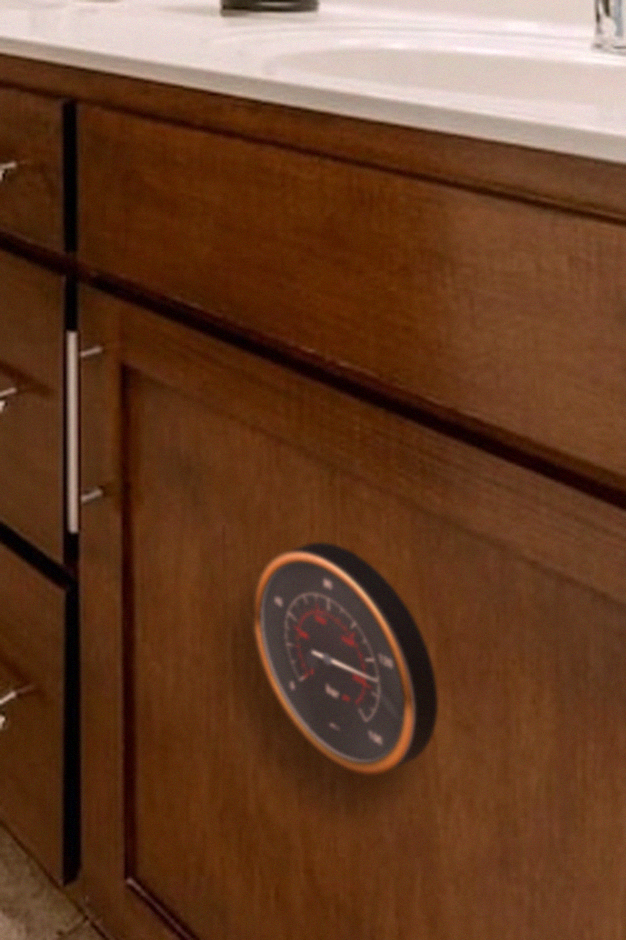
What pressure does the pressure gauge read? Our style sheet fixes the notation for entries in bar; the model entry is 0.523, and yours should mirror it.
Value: 130
